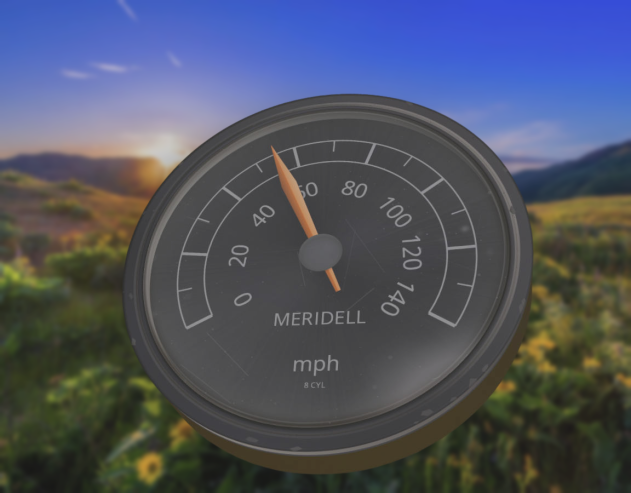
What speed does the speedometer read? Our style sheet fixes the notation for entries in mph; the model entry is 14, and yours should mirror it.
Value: 55
